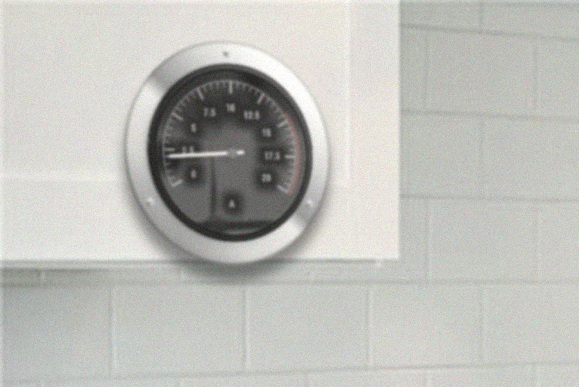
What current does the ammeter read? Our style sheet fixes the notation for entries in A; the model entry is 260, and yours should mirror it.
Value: 2
